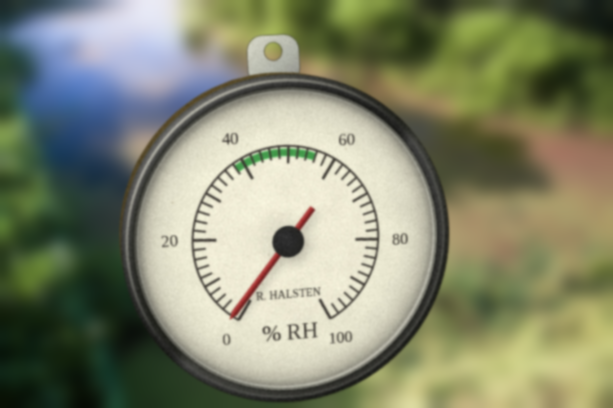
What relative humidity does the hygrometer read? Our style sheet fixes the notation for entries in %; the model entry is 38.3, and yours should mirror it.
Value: 2
